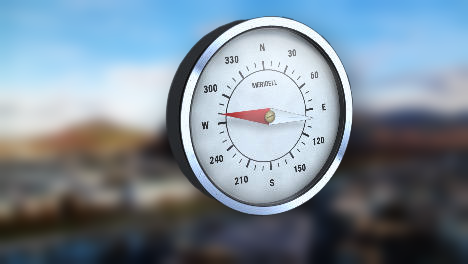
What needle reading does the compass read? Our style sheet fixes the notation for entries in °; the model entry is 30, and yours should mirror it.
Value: 280
